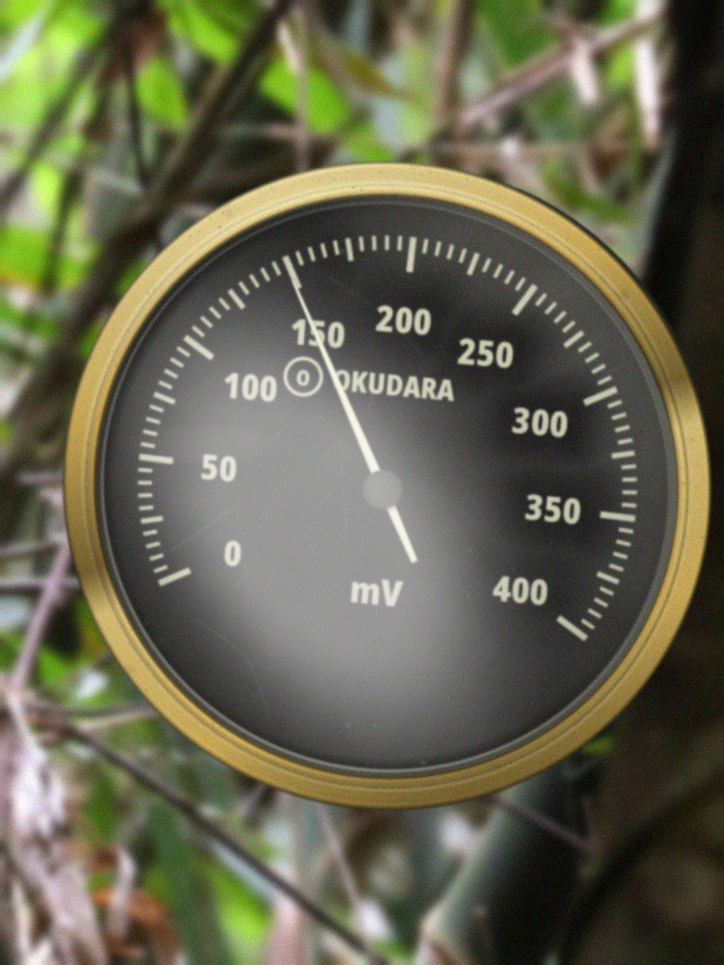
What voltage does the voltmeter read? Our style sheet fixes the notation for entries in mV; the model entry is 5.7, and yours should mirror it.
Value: 150
